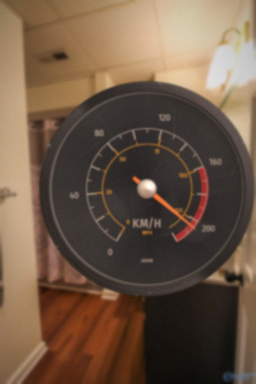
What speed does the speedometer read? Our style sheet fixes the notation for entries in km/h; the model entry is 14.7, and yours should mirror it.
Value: 205
